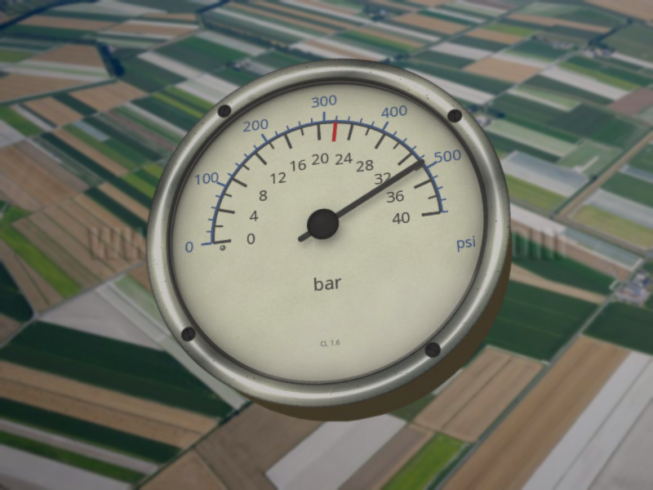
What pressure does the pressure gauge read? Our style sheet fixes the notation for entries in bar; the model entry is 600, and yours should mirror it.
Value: 34
